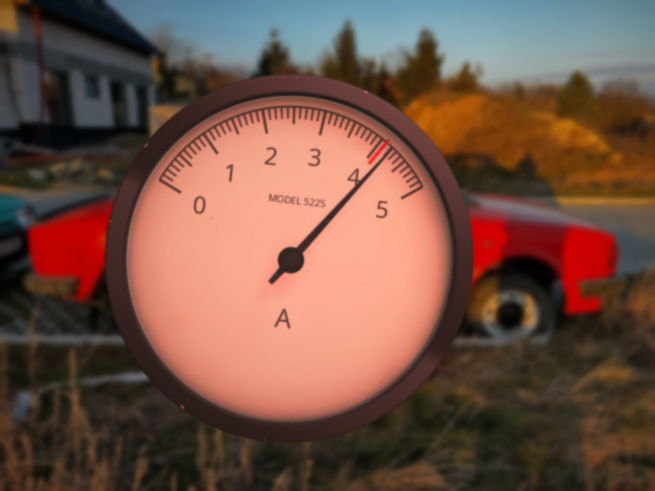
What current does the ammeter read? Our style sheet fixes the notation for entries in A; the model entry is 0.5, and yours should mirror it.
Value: 4.2
